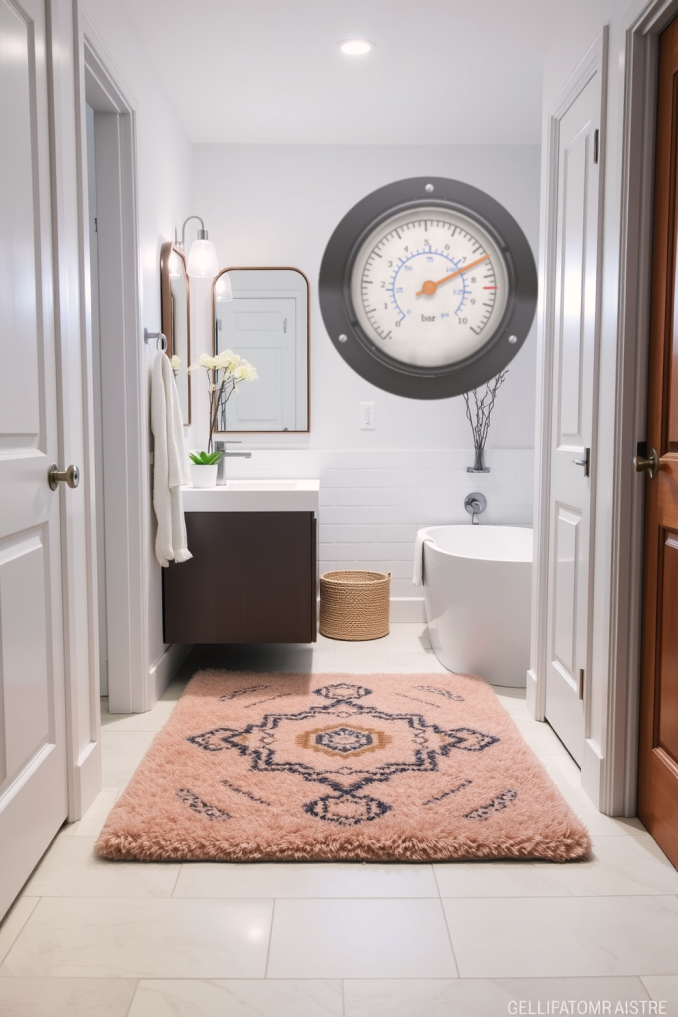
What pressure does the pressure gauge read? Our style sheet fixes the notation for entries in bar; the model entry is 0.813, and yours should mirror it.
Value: 7.4
